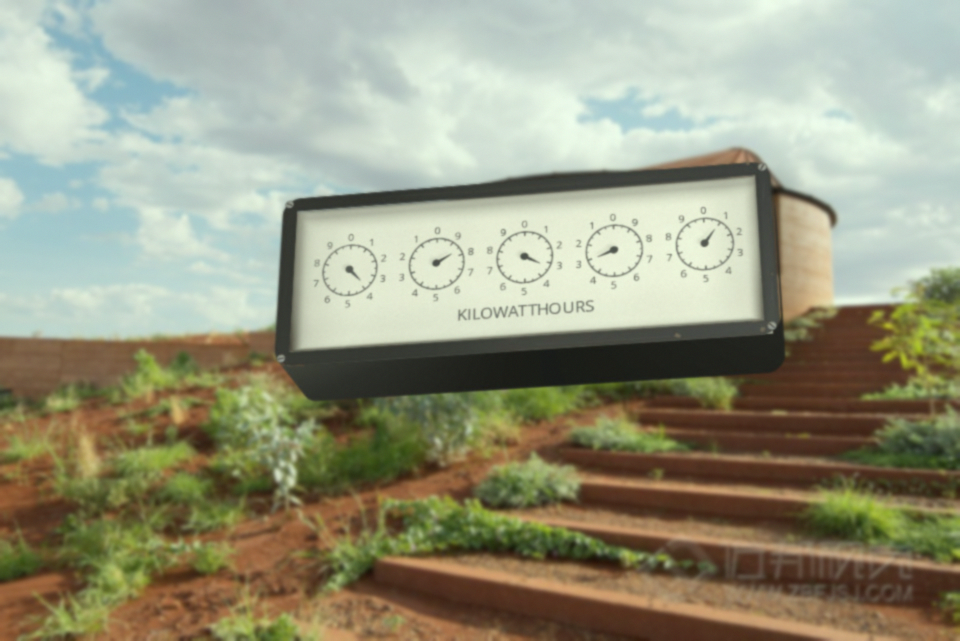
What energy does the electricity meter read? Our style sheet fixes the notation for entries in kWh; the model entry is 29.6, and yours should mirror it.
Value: 38331
